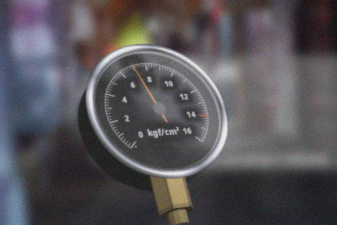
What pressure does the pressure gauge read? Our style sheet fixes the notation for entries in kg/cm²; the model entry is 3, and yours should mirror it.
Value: 7
